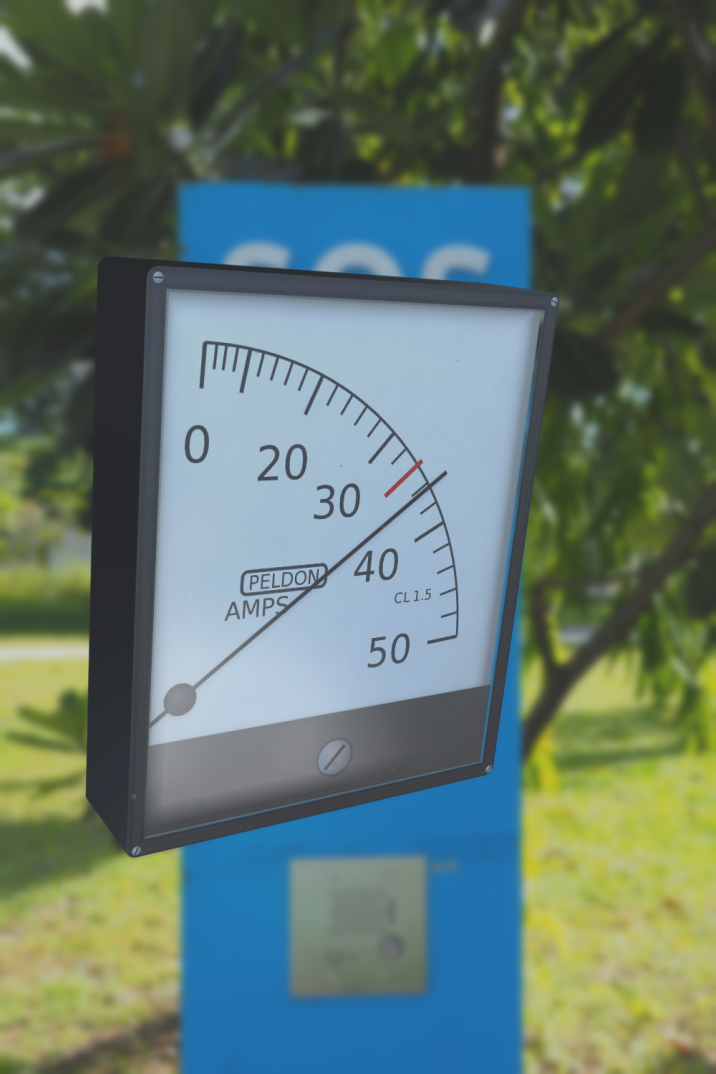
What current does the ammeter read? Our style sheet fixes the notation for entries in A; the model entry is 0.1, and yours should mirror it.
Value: 36
